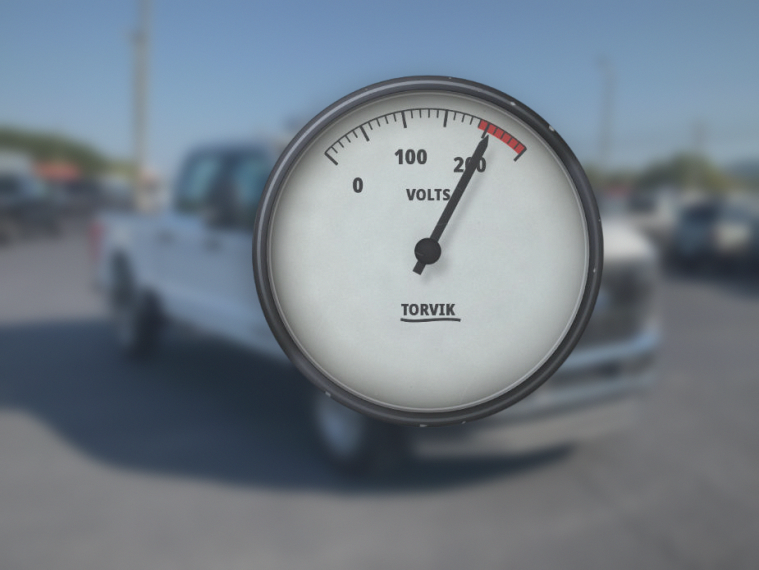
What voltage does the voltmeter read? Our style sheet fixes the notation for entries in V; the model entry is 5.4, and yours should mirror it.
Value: 205
